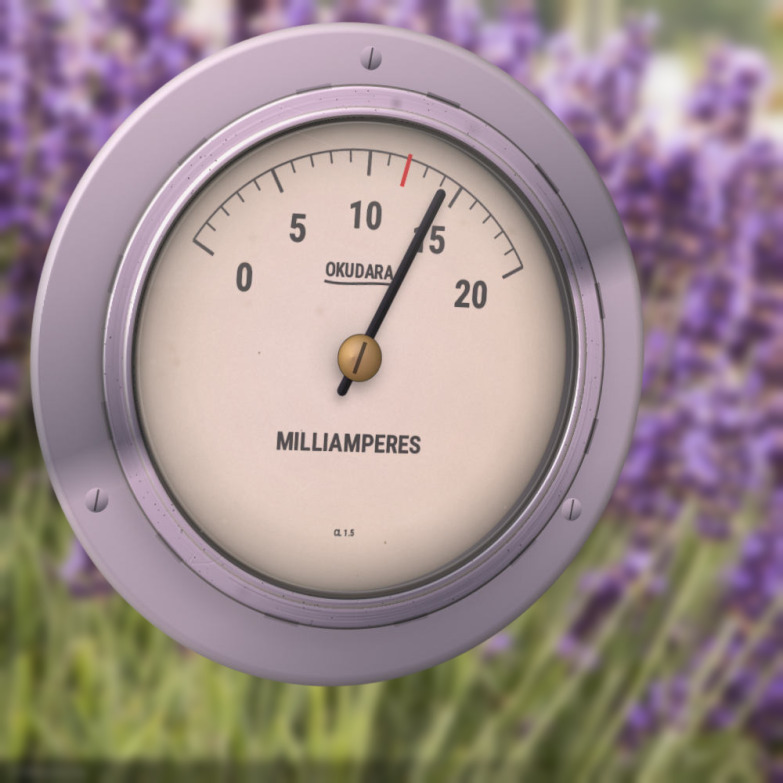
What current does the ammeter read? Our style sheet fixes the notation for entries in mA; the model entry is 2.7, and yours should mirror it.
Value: 14
